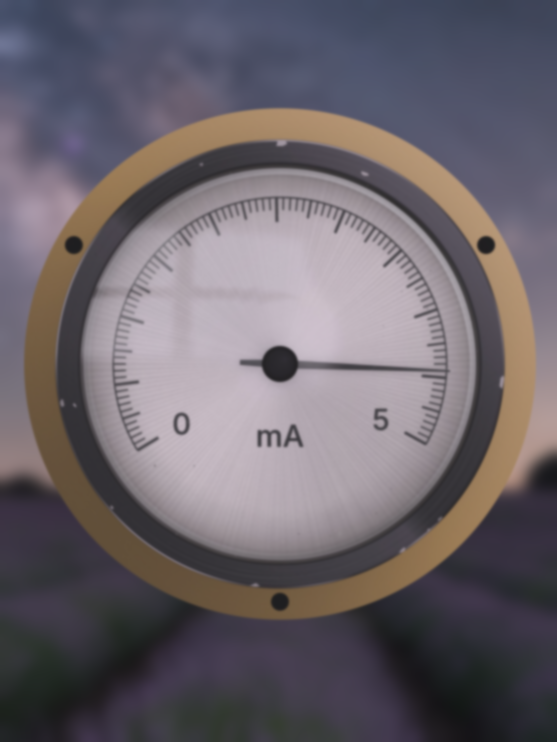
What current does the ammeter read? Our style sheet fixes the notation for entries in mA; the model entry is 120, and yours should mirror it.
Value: 4.45
